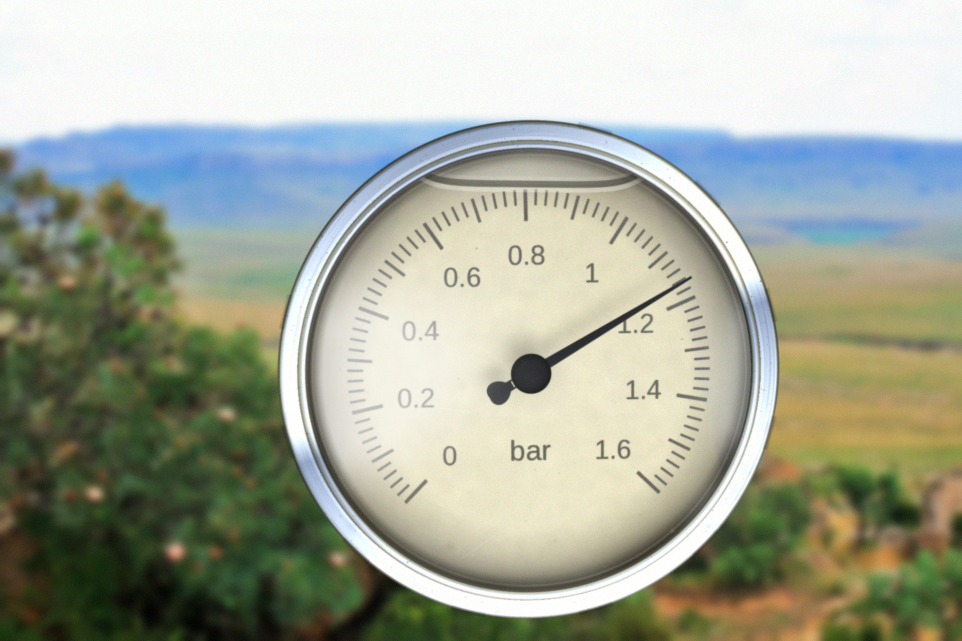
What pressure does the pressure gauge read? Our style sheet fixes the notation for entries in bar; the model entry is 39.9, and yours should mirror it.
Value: 1.16
